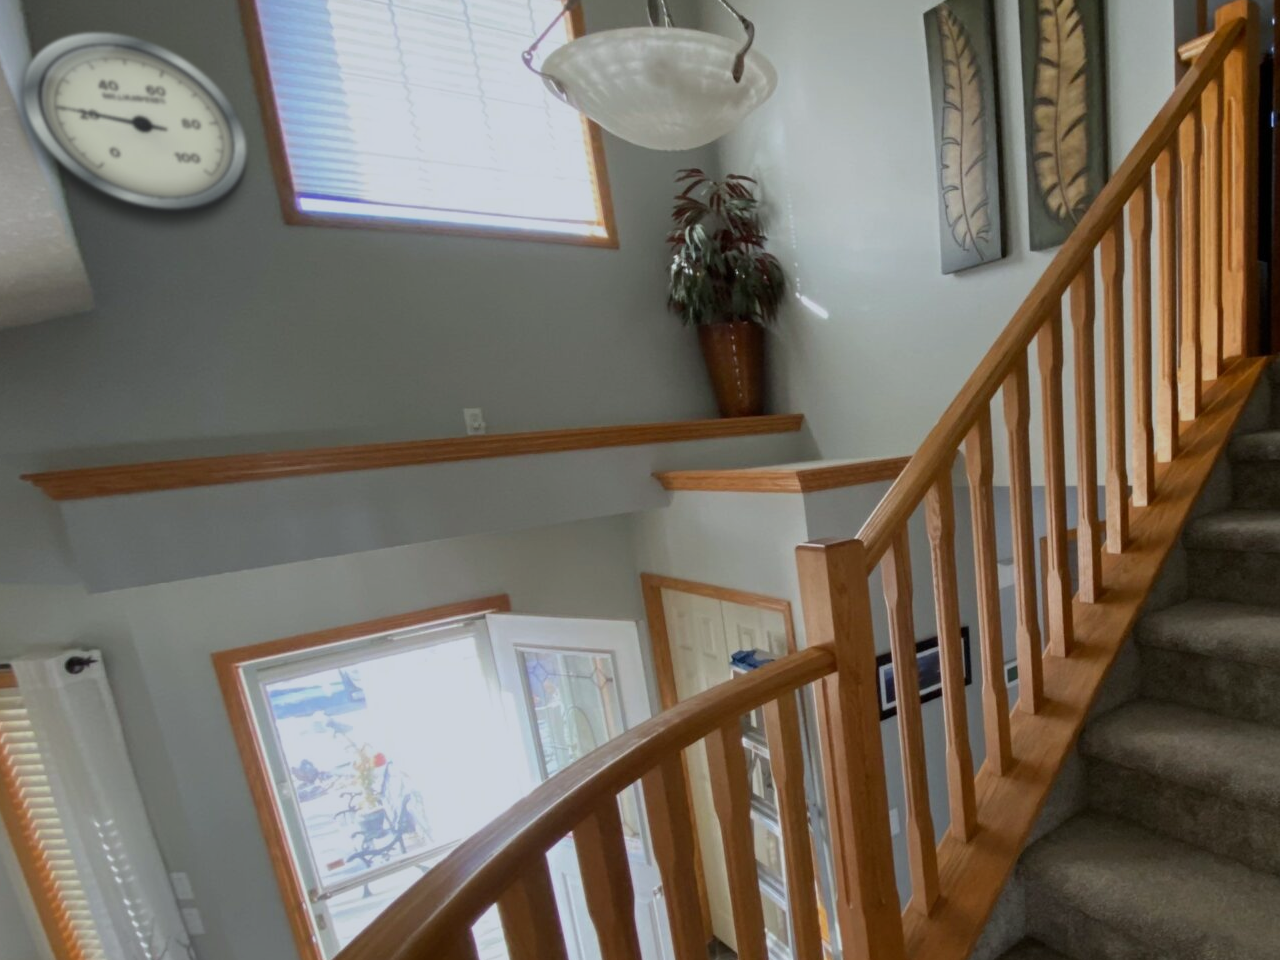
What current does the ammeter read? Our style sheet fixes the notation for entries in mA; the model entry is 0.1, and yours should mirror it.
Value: 20
